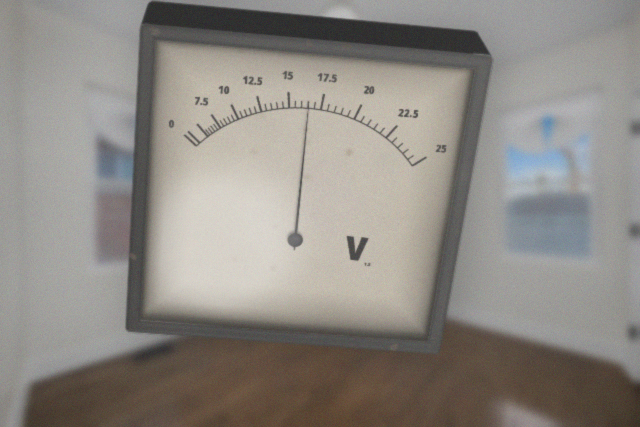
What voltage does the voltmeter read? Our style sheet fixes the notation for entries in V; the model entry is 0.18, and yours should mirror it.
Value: 16.5
